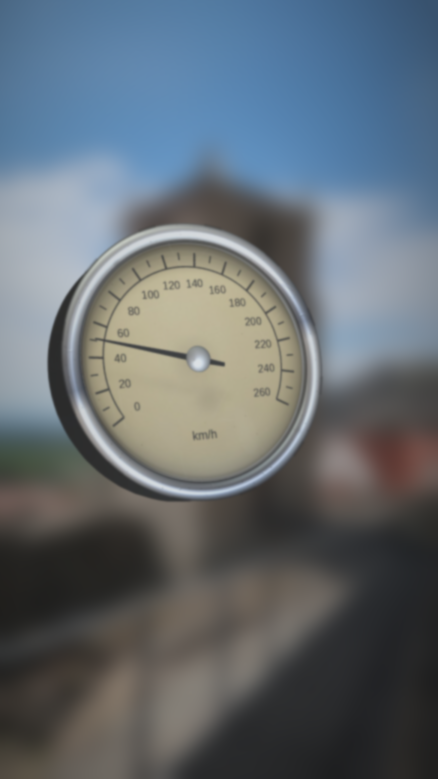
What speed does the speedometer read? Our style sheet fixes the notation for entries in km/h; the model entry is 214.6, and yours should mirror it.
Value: 50
